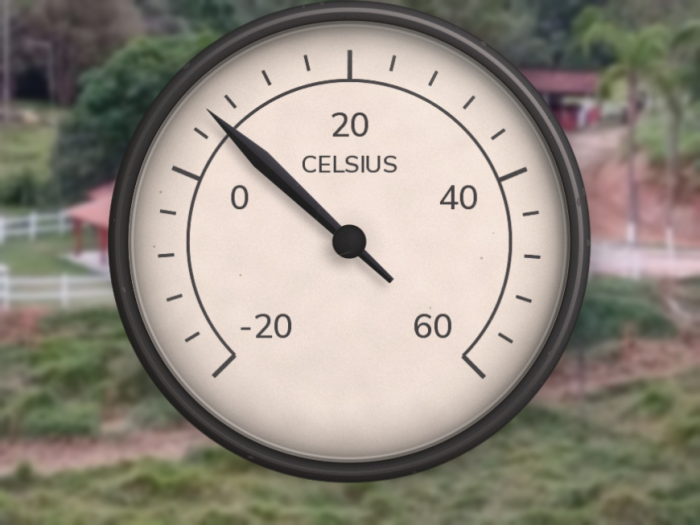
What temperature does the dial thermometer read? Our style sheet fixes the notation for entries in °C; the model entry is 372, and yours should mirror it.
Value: 6
